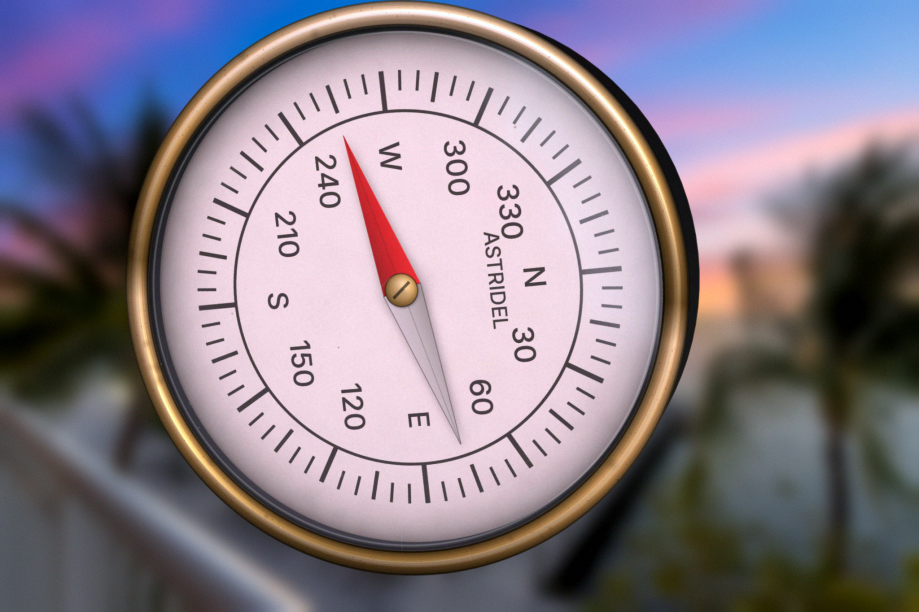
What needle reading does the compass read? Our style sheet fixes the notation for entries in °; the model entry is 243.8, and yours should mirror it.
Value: 255
